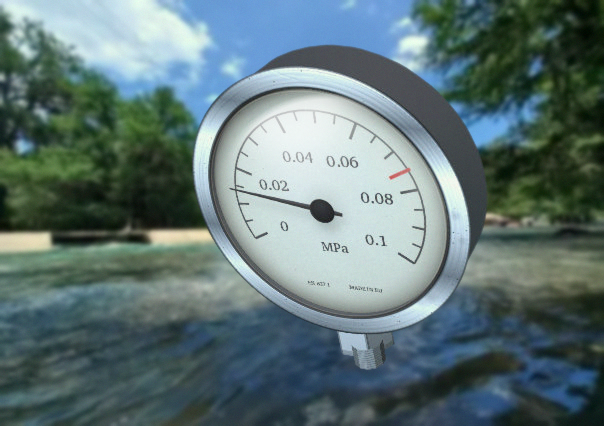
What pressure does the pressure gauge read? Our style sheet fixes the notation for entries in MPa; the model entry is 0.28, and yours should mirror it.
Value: 0.015
